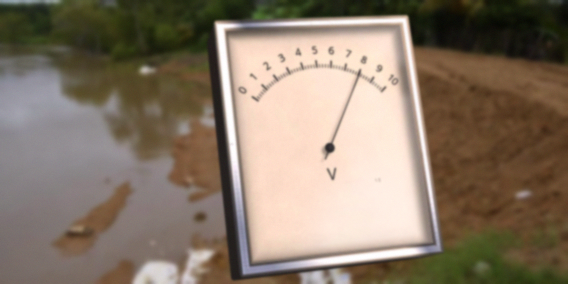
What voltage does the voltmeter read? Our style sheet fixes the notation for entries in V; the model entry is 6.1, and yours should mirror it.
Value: 8
